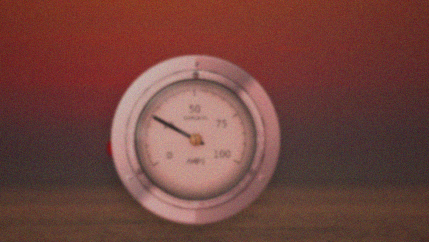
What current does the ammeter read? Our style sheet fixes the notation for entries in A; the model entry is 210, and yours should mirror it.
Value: 25
